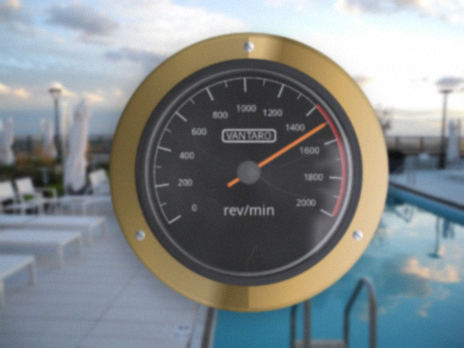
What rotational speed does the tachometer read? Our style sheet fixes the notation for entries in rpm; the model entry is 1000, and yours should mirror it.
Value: 1500
